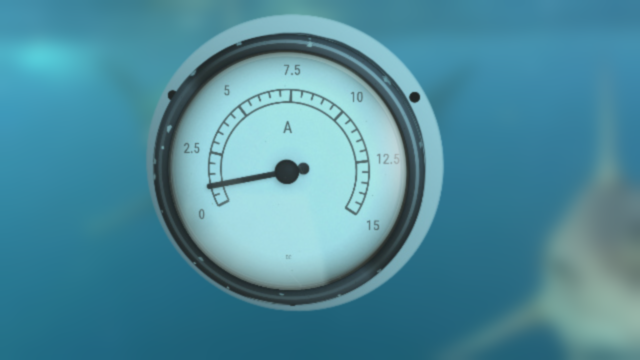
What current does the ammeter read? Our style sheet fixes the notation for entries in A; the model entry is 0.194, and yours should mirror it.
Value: 1
